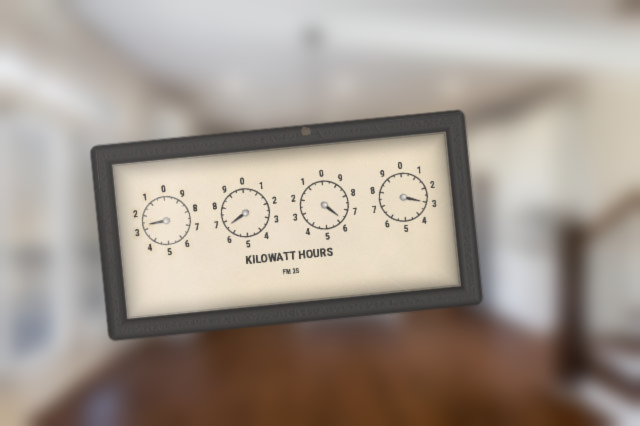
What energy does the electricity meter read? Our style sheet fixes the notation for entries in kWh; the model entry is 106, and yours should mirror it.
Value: 2663
